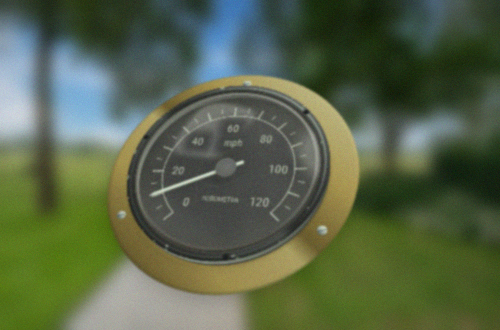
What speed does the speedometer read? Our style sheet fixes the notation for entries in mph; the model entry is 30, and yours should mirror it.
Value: 10
